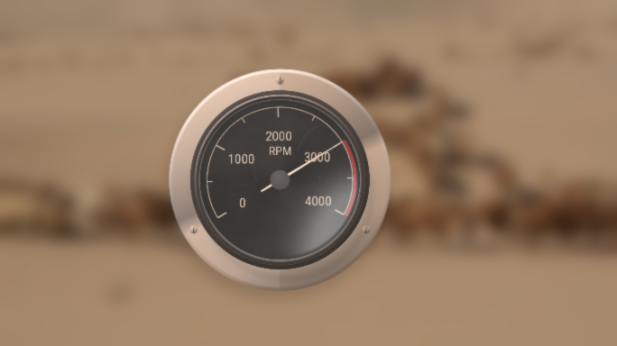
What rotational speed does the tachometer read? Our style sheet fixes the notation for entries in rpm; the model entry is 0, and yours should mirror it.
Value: 3000
